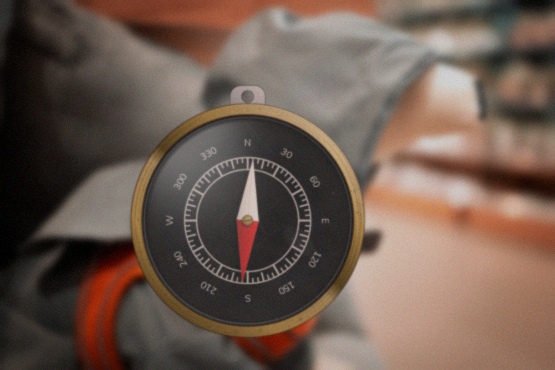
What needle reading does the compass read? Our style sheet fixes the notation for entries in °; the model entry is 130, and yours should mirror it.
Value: 185
